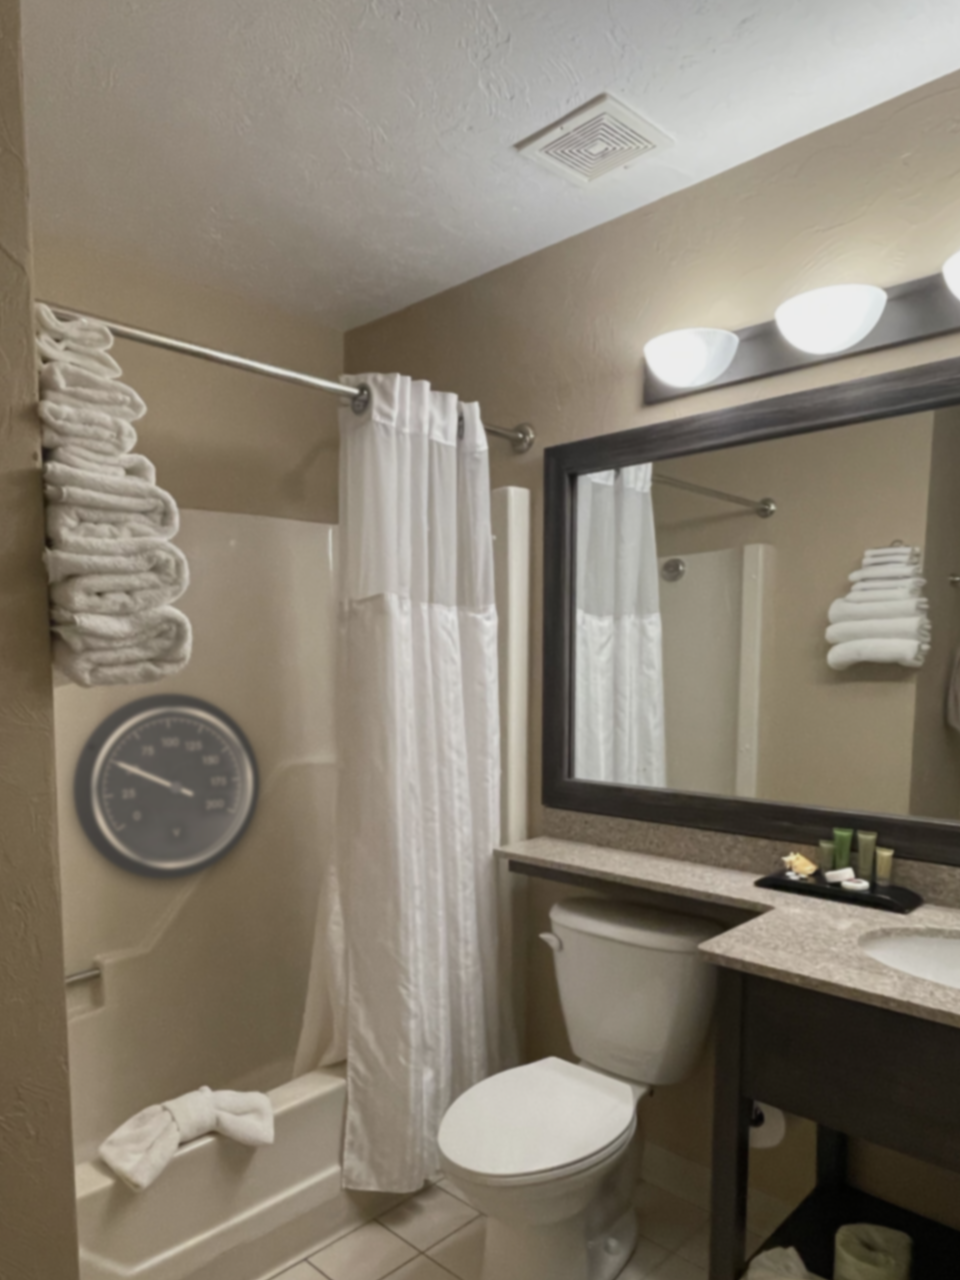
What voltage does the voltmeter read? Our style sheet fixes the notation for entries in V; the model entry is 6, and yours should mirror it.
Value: 50
